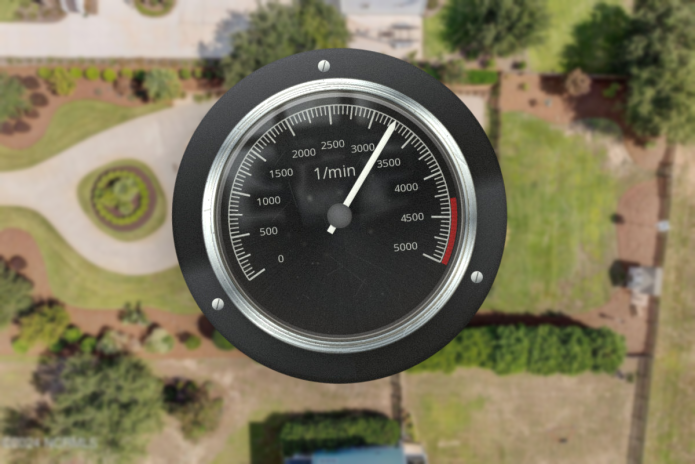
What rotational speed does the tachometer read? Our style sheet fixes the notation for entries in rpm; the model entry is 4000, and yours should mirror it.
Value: 3250
